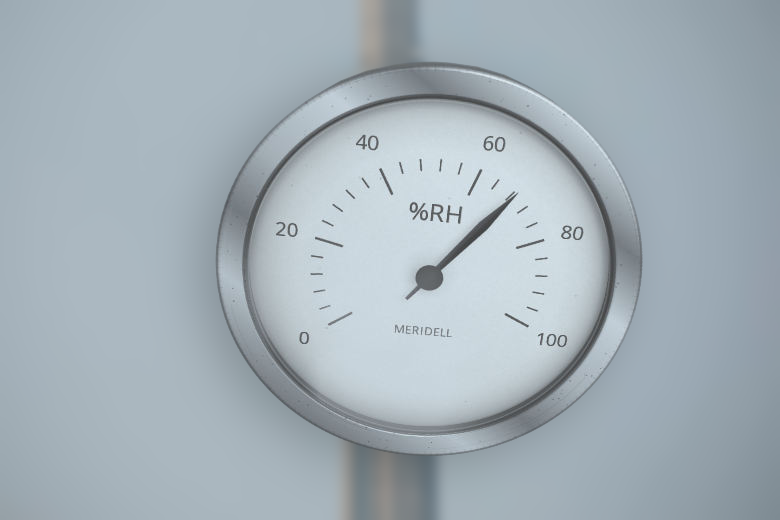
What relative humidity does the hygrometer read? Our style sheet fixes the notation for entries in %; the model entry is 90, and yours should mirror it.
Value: 68
